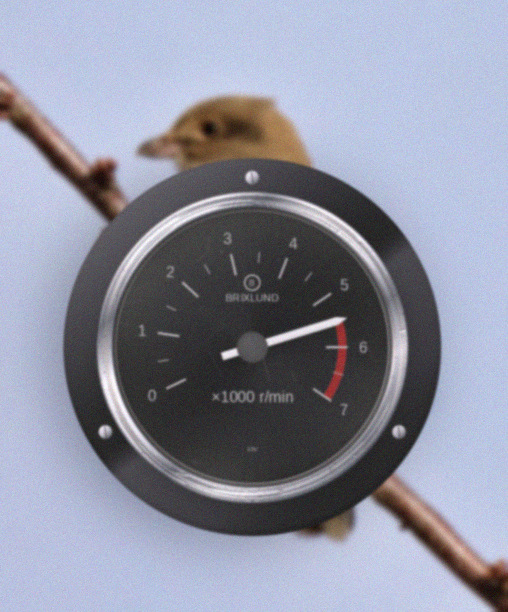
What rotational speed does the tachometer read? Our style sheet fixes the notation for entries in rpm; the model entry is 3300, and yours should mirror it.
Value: 5500
